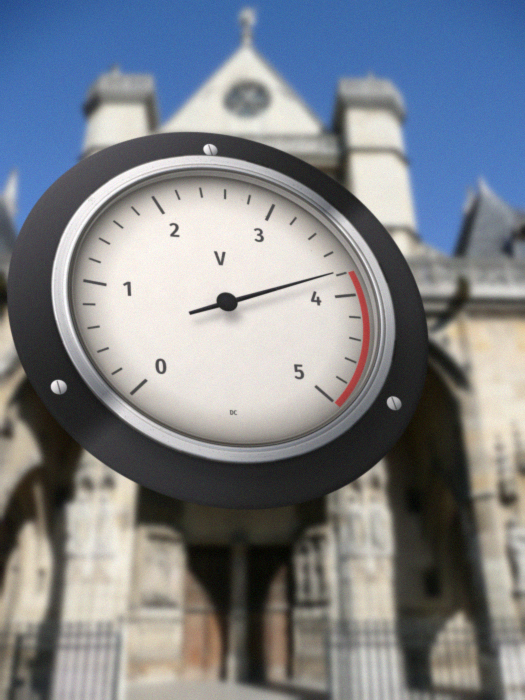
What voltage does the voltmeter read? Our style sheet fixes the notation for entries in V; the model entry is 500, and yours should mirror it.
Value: 3.8
